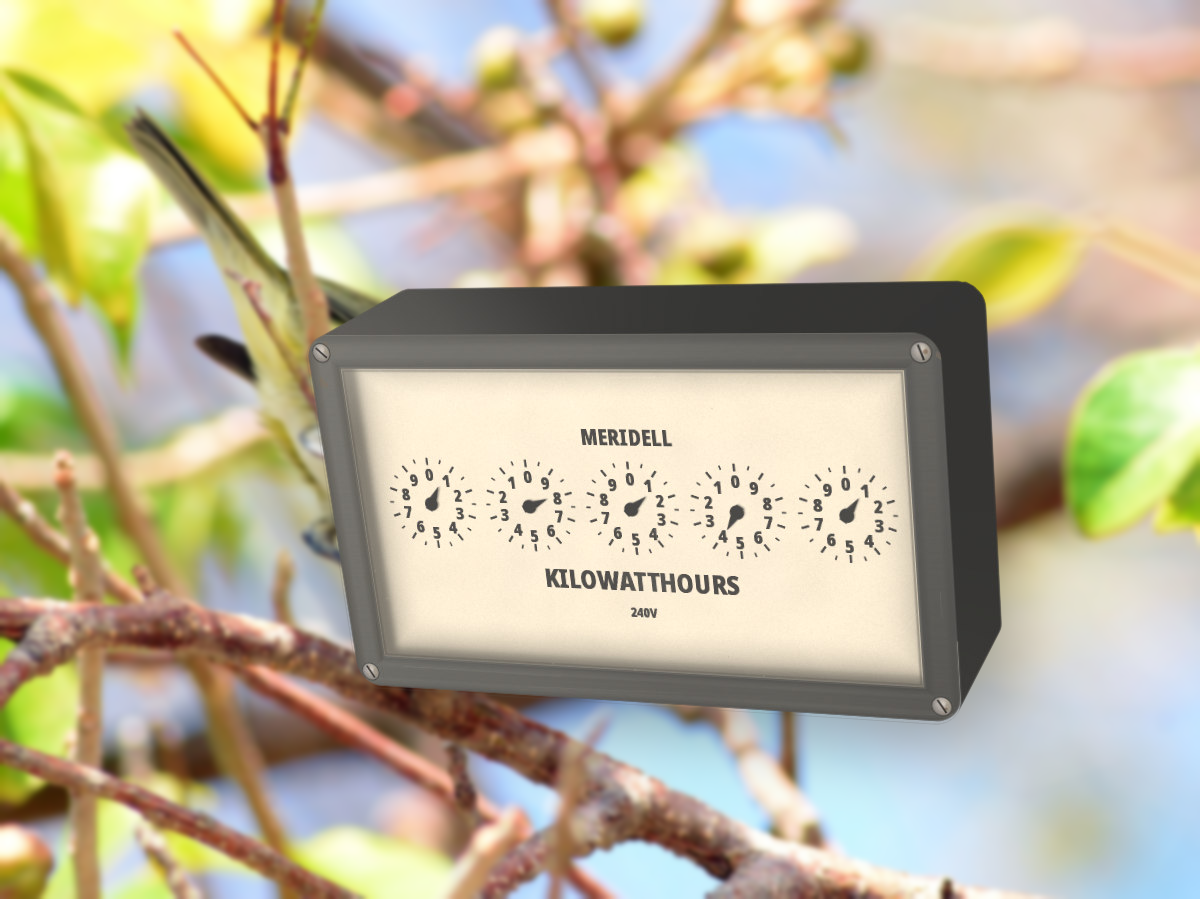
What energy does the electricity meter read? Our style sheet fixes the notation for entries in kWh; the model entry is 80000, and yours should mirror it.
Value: 8141
